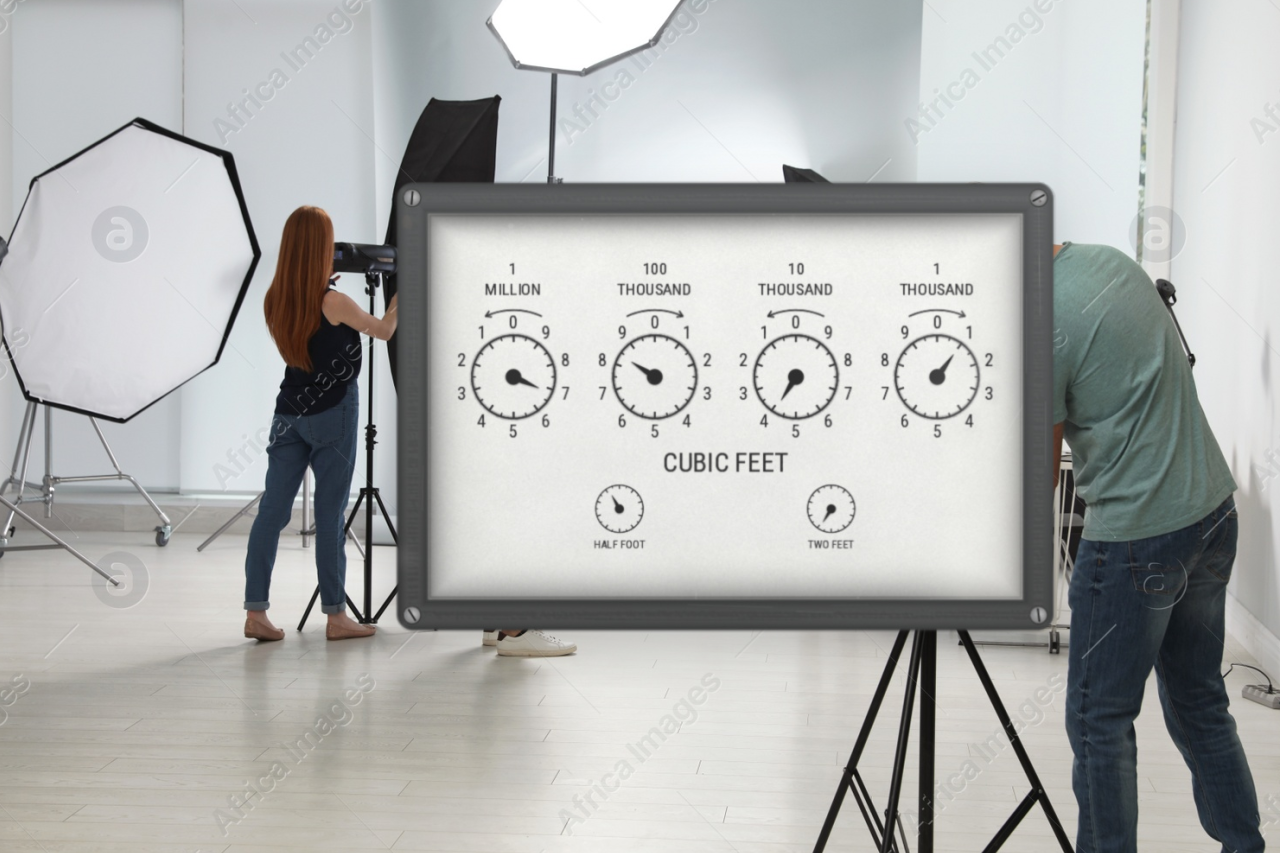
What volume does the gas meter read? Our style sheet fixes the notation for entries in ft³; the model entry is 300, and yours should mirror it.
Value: 684100
